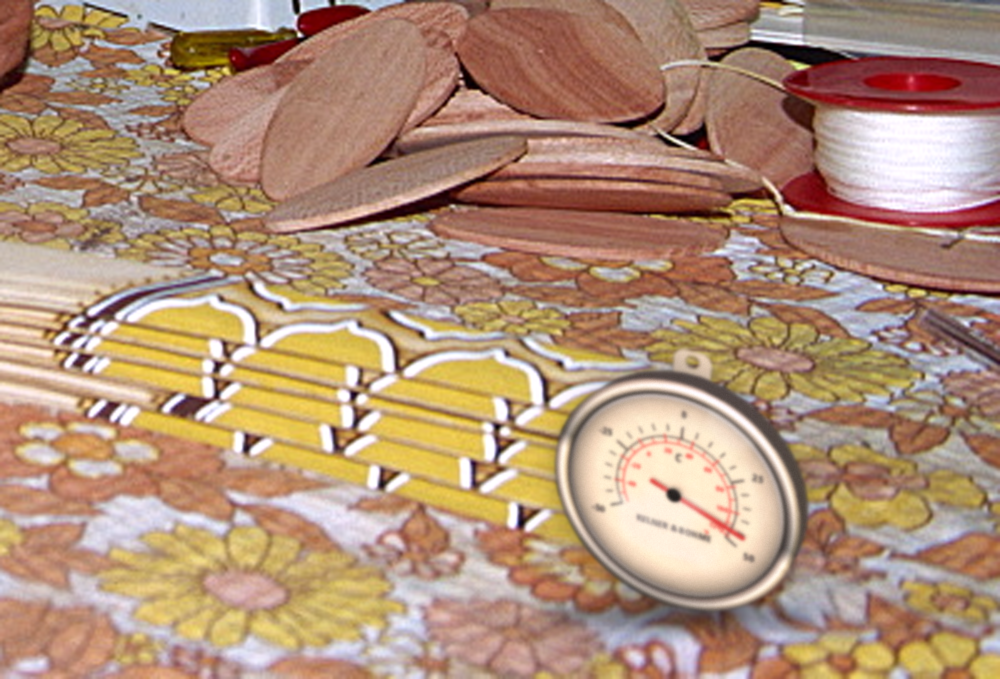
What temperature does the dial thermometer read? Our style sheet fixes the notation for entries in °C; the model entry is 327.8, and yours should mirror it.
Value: 45
